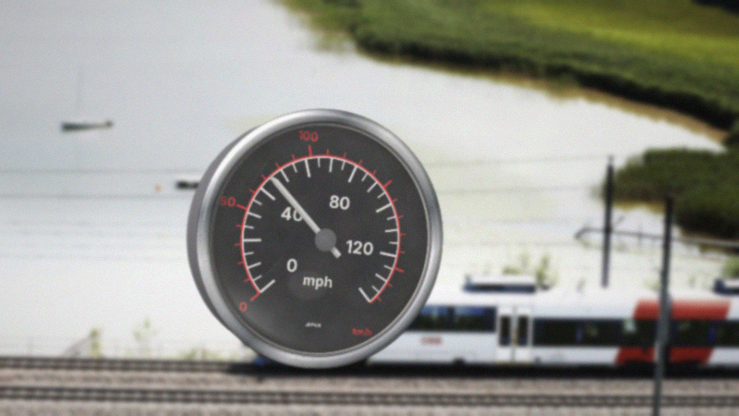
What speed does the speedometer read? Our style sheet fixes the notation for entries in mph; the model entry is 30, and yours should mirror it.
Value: 45
